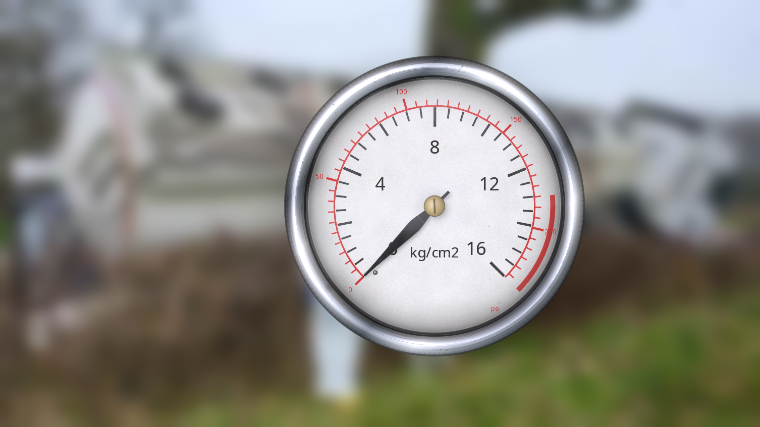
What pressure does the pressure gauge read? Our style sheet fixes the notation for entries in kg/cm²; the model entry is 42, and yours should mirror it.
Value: 0
